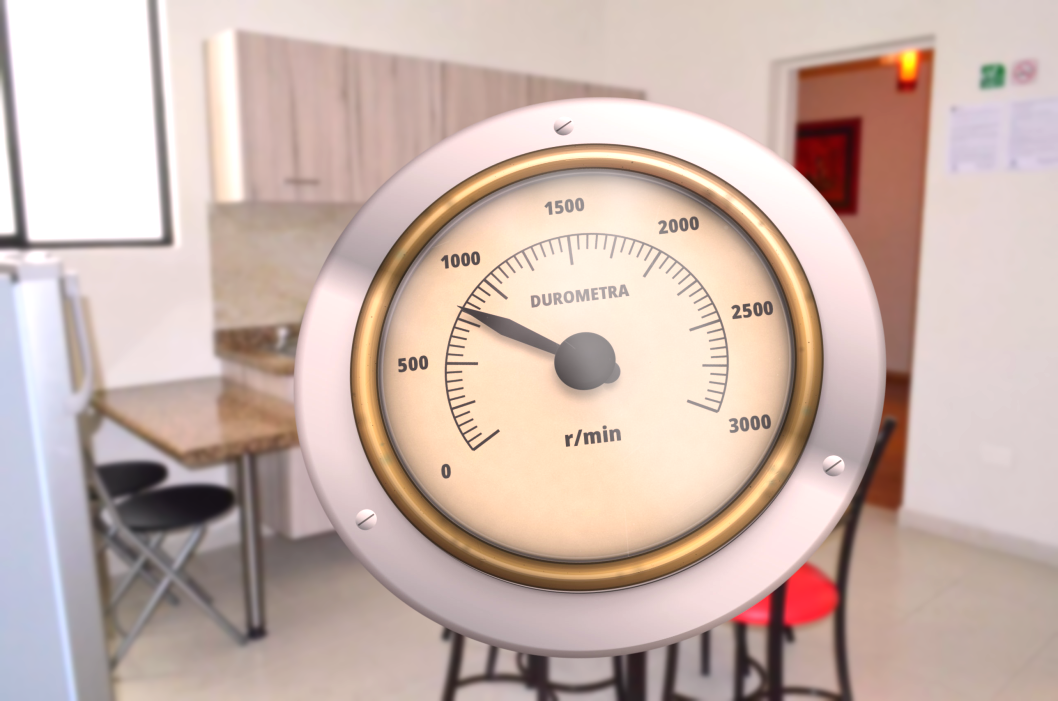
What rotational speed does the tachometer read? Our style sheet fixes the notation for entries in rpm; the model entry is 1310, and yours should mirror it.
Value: 800
